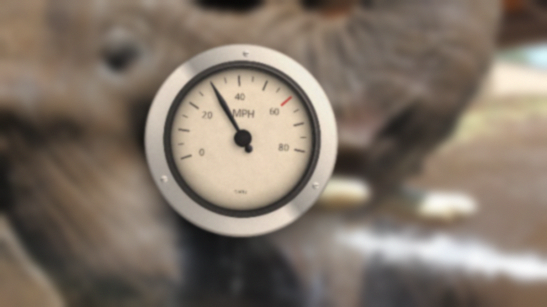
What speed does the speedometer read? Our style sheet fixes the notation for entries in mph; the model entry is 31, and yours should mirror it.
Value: 30
